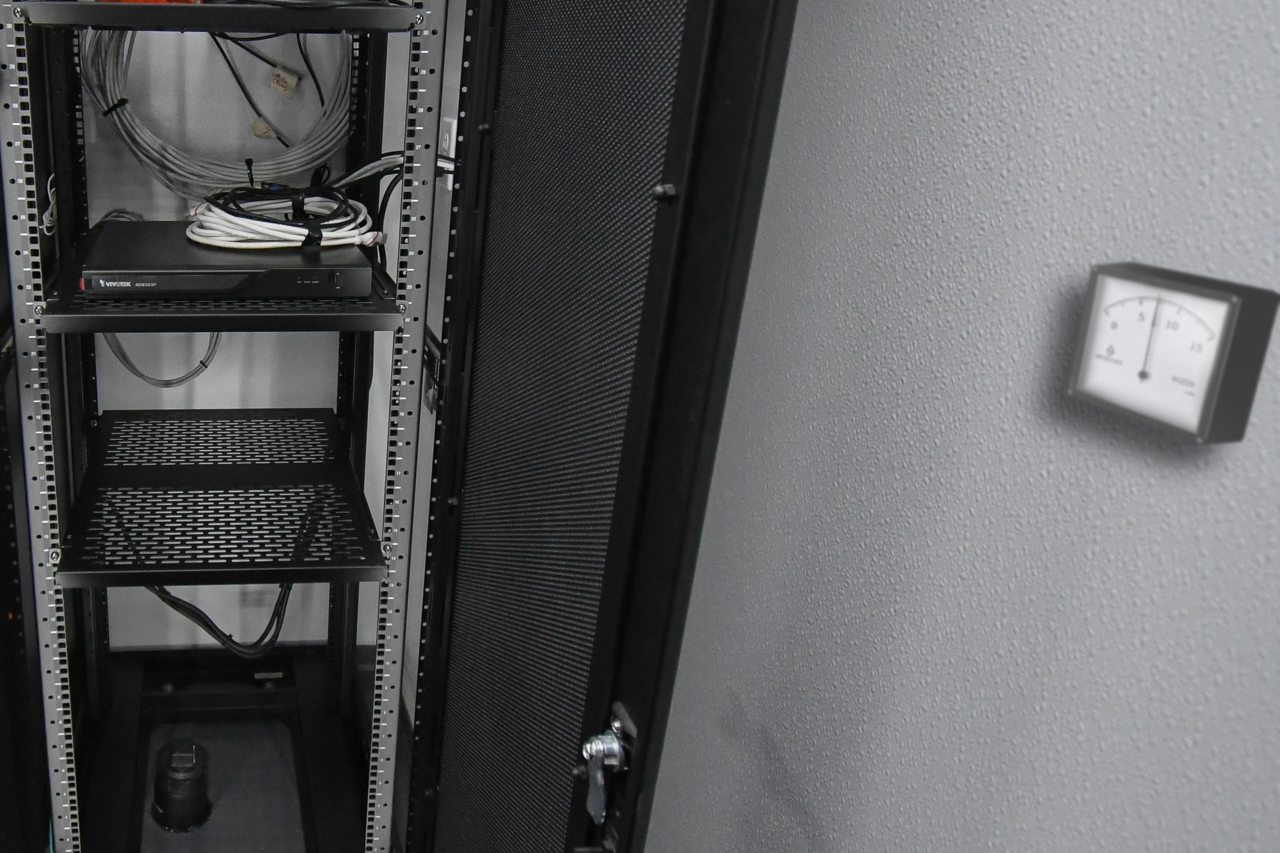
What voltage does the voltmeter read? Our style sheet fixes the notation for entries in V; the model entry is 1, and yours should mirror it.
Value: 7.5
